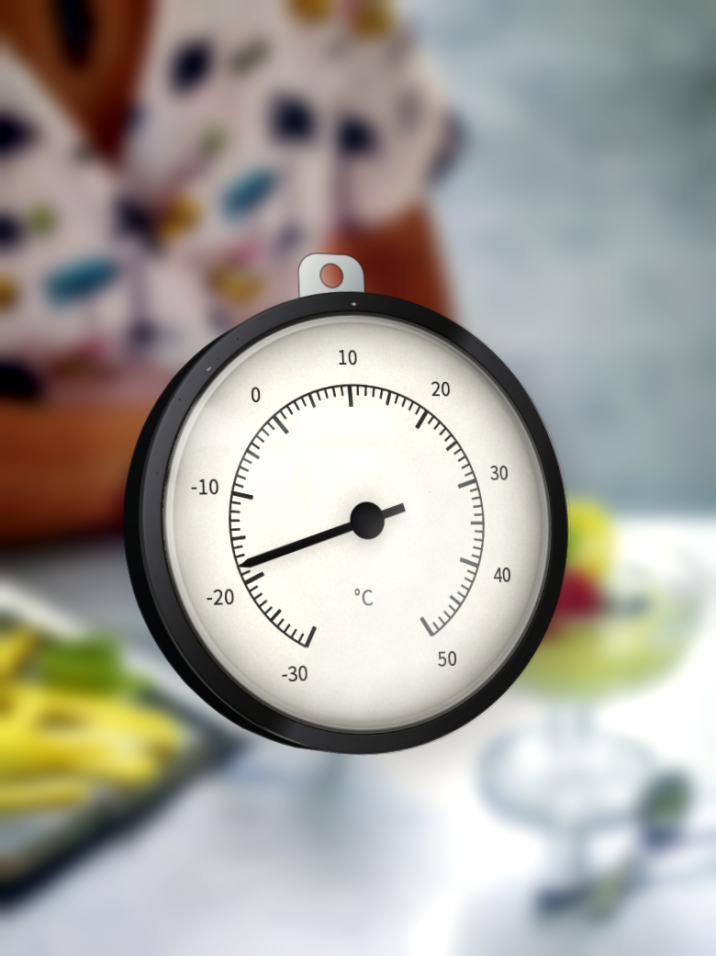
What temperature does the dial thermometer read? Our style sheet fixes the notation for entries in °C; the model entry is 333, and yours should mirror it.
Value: -18
